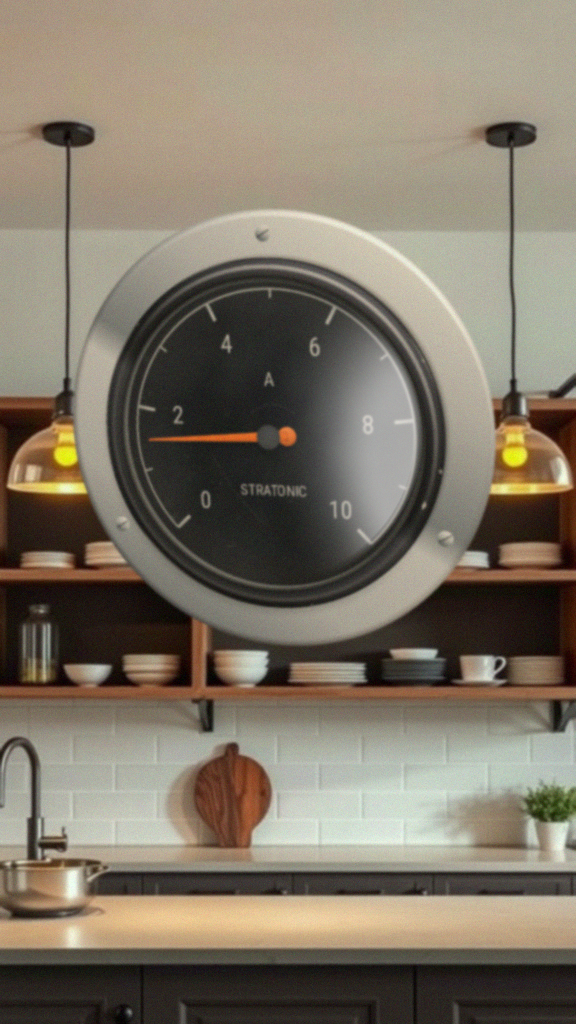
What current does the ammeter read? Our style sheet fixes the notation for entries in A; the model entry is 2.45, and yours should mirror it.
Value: 1.5
